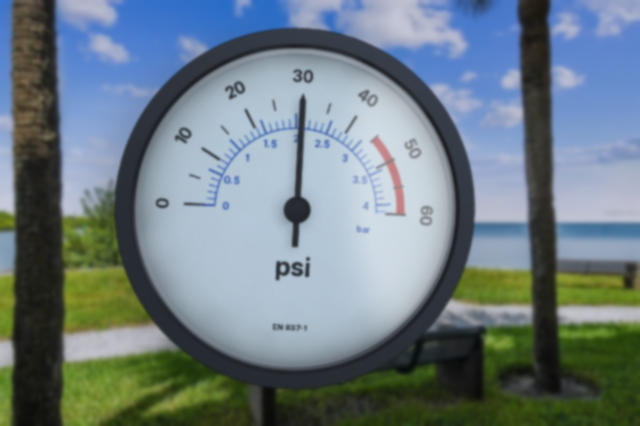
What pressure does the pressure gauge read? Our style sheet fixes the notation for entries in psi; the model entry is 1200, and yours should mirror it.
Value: 30
